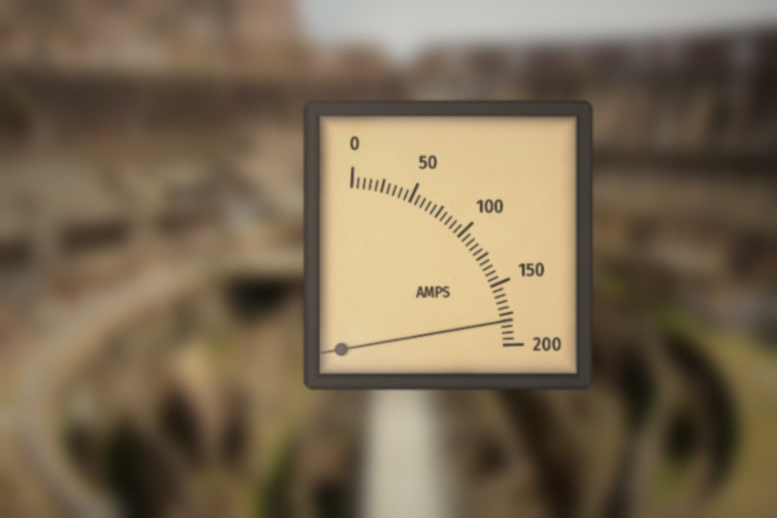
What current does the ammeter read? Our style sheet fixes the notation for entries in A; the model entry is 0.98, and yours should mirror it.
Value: 180
